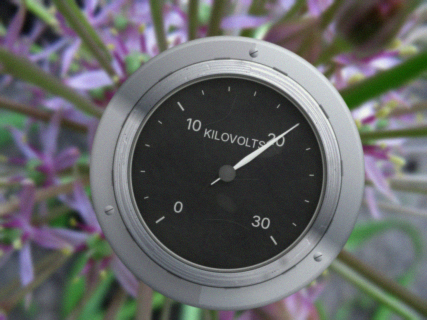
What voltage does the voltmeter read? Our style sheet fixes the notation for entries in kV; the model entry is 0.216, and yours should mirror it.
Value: 20
